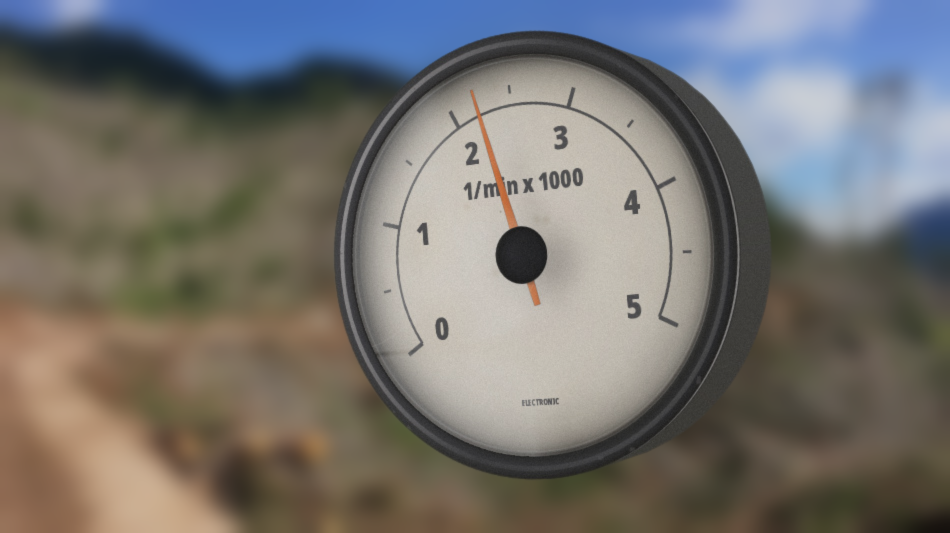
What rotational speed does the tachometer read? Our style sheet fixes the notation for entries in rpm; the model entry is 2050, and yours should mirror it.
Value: 2250
